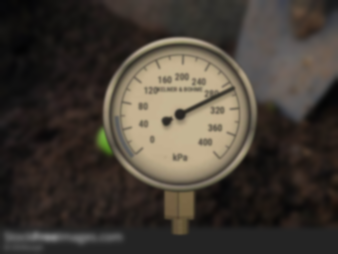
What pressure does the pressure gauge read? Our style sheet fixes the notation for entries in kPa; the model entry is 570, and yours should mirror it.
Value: 290
